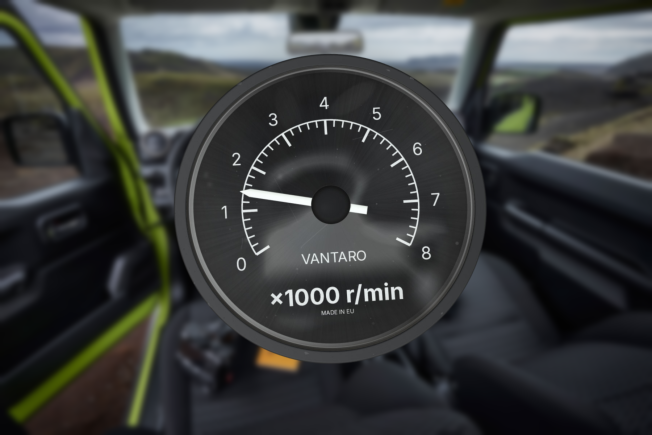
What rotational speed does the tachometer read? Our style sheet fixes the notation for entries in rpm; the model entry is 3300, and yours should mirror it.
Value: 1400
